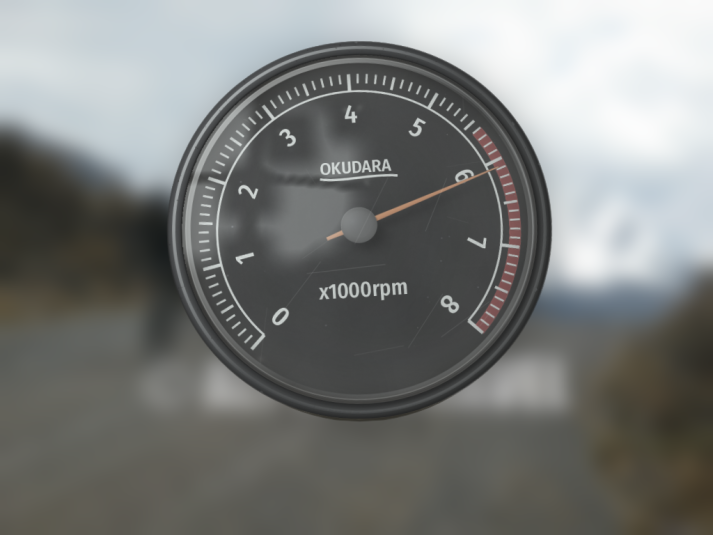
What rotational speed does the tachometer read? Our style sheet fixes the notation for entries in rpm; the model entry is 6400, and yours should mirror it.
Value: 6100
